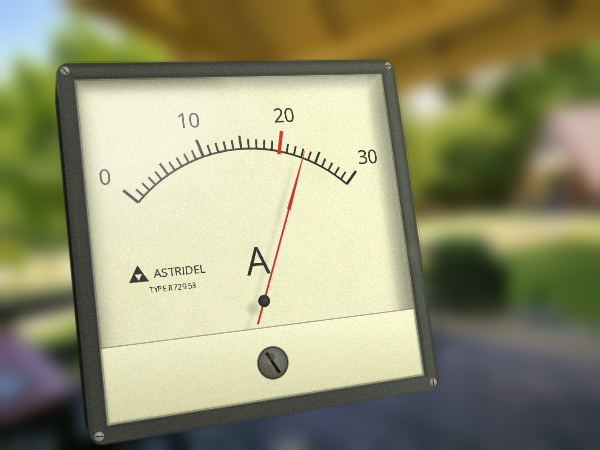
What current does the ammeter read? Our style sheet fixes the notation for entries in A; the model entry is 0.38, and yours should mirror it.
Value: 23
